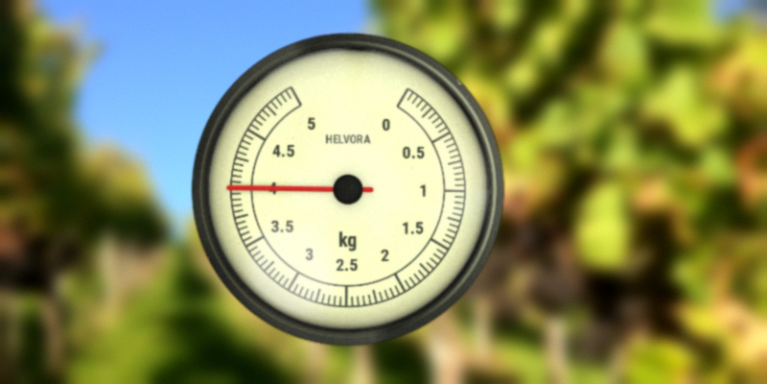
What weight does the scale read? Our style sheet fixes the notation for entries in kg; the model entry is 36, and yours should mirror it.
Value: 4
